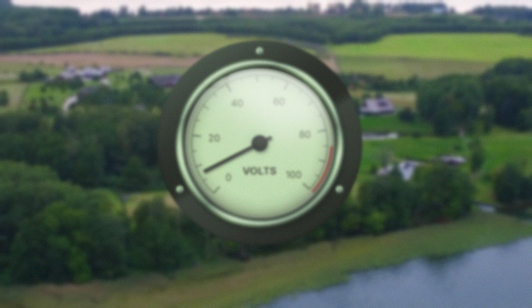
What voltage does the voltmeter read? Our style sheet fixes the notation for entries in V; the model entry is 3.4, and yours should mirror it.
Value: 7.5
